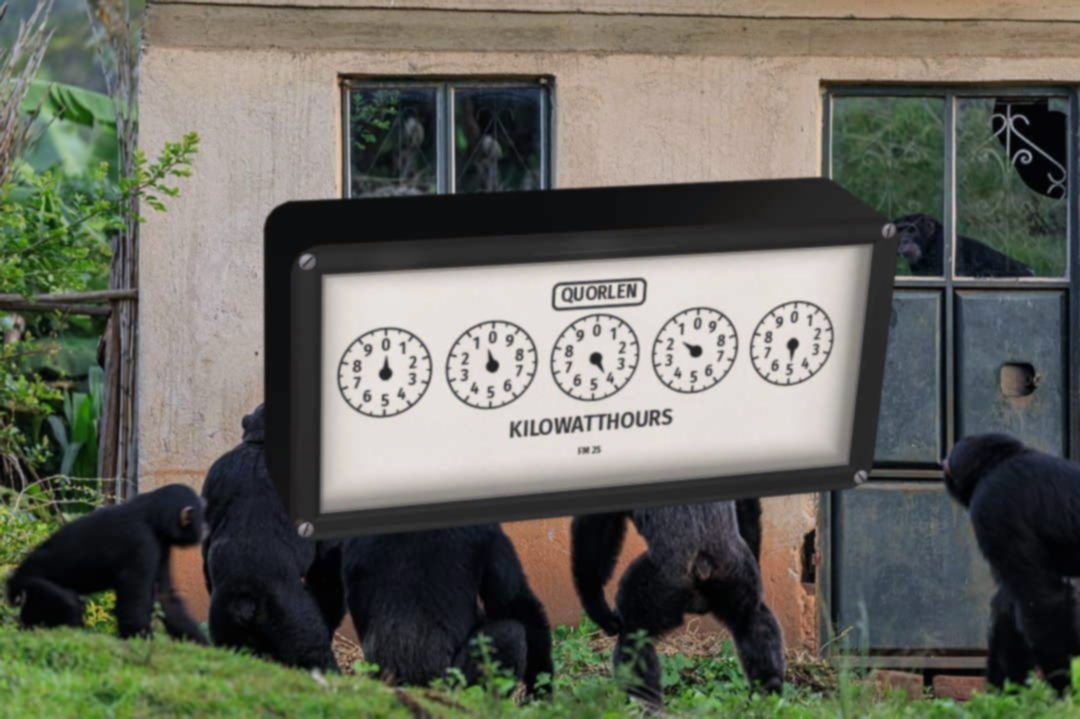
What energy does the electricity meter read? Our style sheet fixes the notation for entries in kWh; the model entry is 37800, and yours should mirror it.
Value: 415
